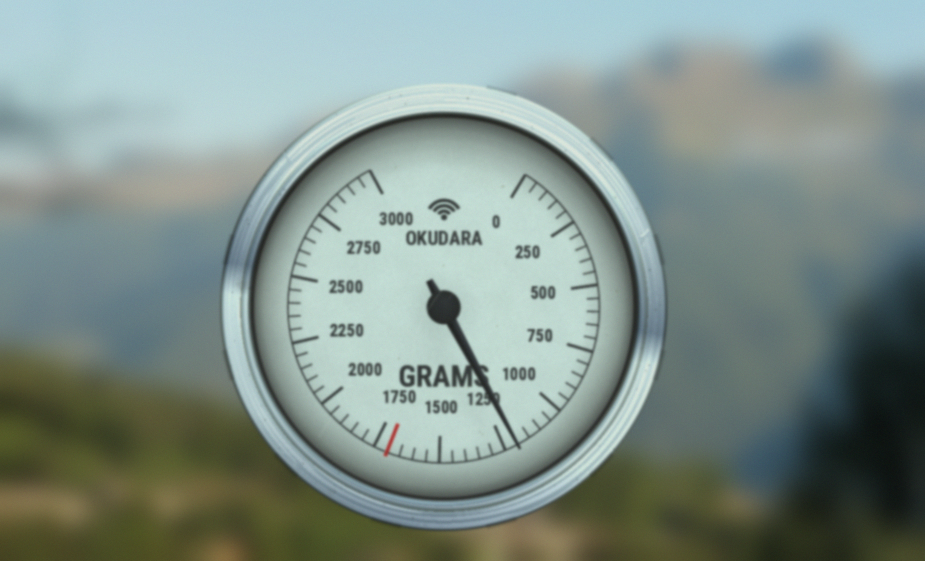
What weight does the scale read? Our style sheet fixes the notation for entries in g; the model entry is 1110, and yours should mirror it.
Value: 1200
